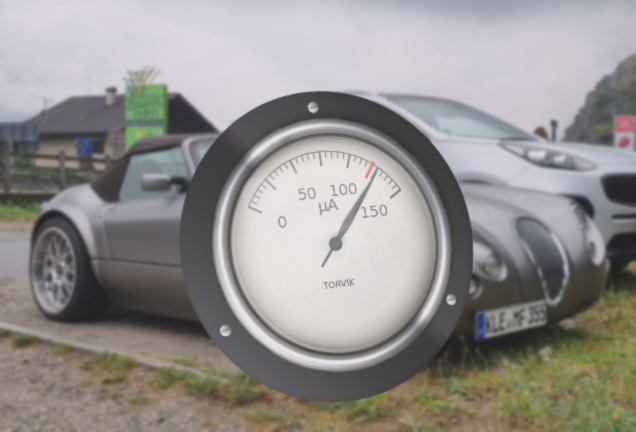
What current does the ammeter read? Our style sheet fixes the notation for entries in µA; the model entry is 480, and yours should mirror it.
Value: 125
